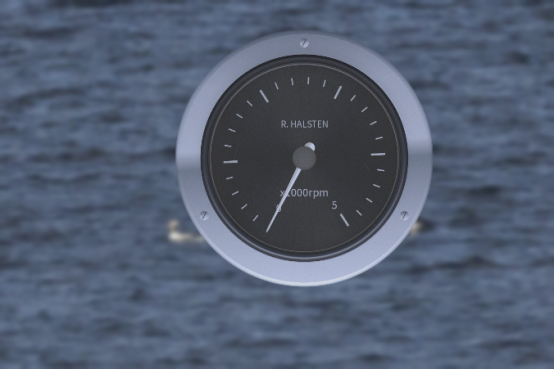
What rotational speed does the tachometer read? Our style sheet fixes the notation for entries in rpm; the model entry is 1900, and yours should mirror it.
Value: 0
